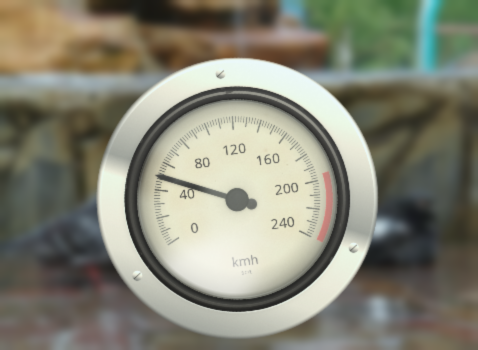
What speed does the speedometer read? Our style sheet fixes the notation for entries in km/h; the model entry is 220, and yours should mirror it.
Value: 50
